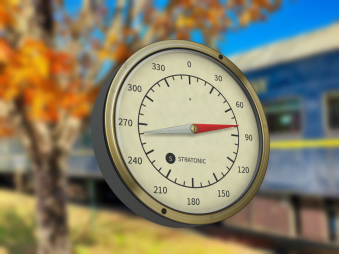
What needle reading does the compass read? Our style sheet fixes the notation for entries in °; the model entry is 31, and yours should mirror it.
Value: 80
